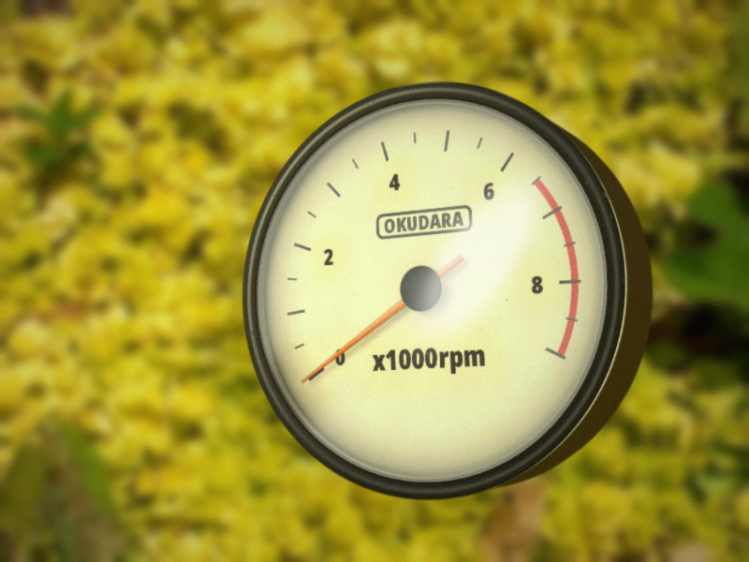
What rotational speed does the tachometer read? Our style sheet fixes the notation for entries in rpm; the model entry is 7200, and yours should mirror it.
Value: 0
